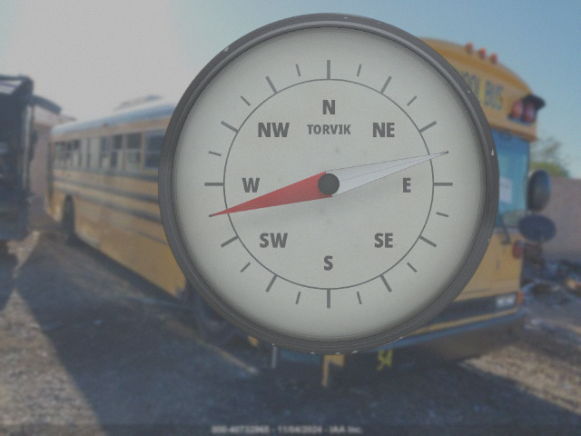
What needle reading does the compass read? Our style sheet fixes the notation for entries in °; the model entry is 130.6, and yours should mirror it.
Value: 255
